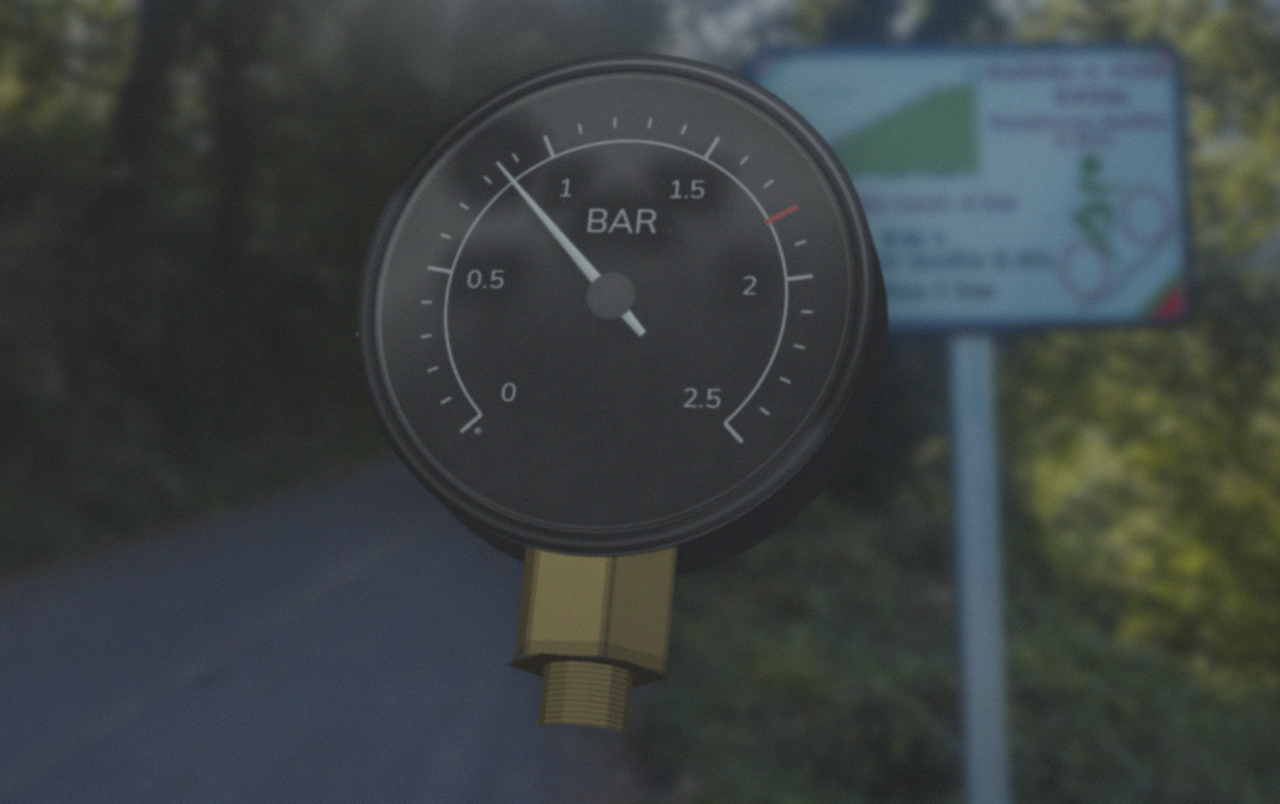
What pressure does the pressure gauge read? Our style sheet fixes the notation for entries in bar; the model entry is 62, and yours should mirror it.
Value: 0.85
